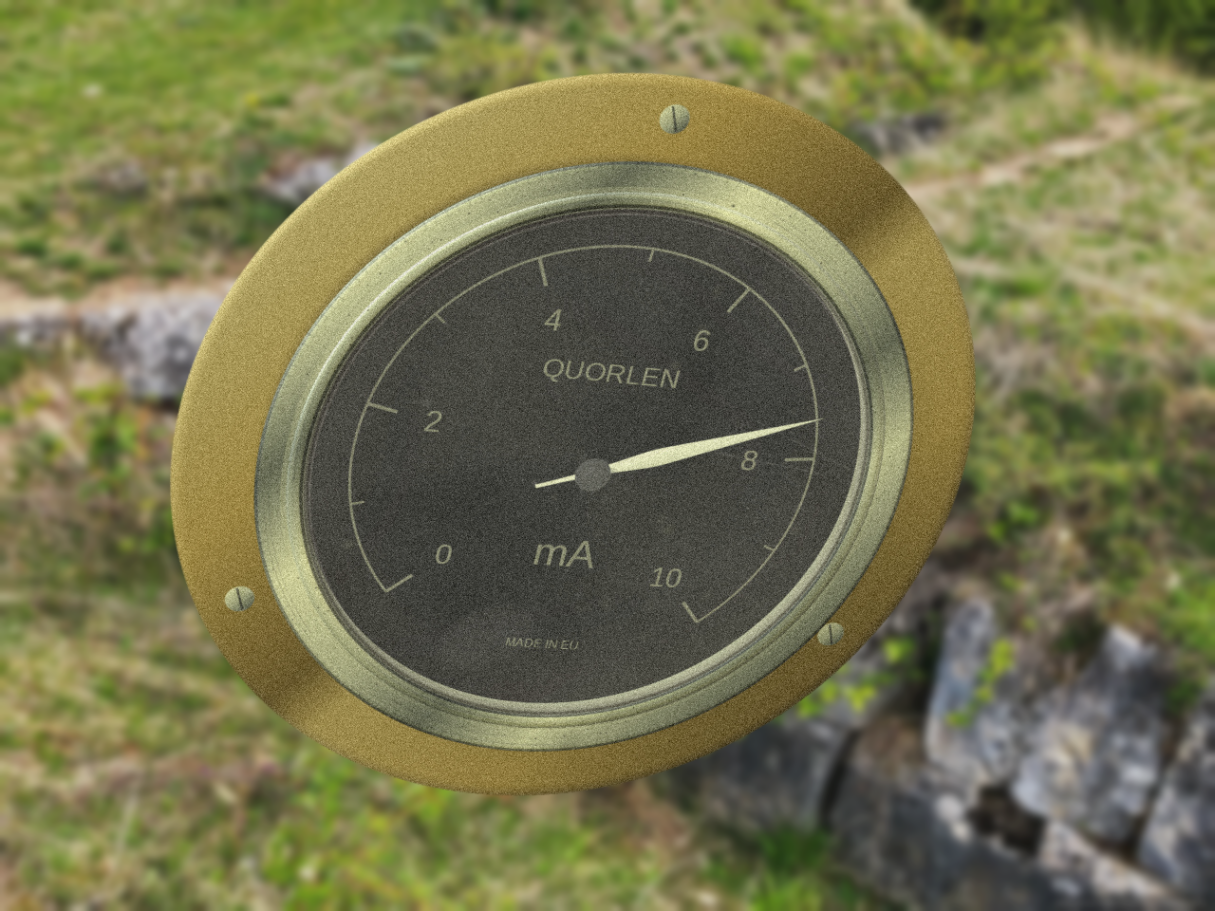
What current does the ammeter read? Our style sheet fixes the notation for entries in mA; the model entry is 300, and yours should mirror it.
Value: 7.5
